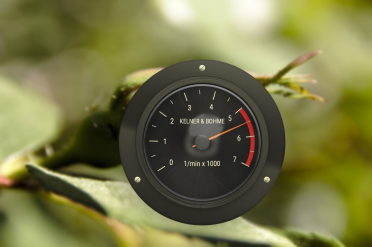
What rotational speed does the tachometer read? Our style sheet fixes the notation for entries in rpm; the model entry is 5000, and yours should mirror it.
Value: 5500
